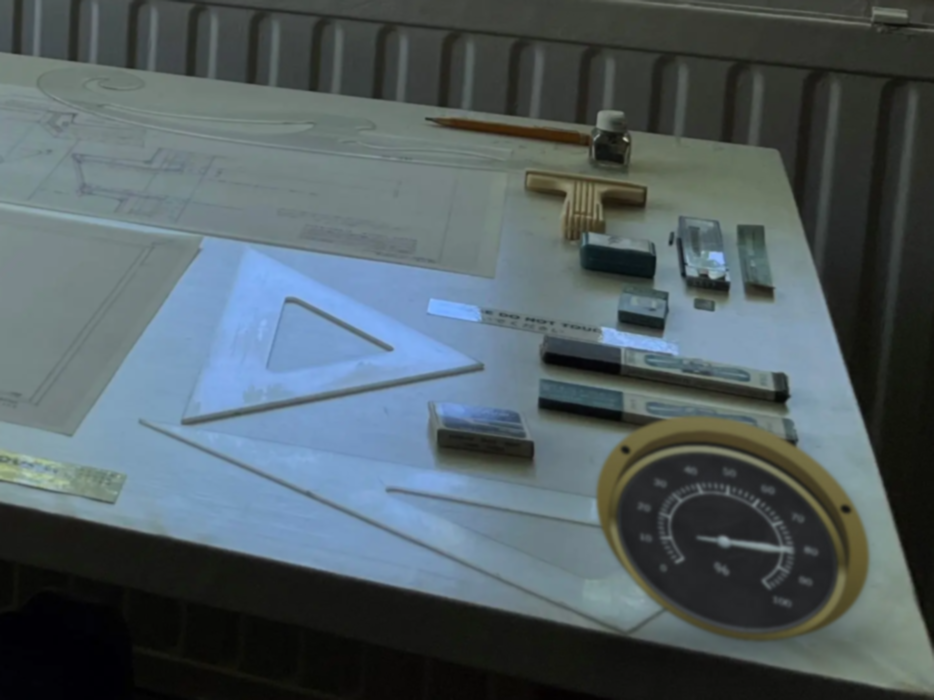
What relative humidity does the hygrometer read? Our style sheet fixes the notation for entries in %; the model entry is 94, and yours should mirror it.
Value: 80
